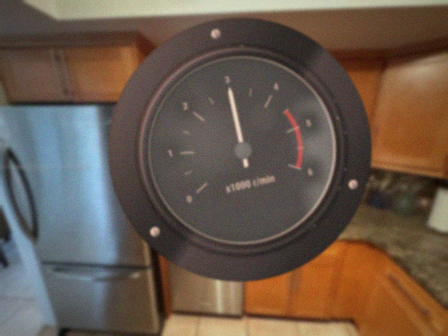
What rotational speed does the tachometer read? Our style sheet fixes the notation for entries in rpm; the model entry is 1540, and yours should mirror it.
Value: 3000
